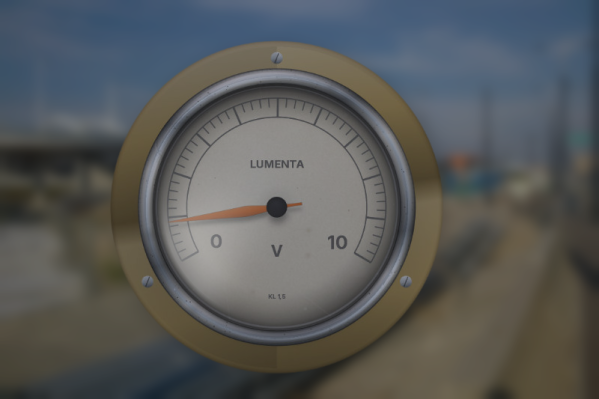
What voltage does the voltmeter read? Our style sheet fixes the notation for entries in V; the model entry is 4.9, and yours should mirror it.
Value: 0.9
